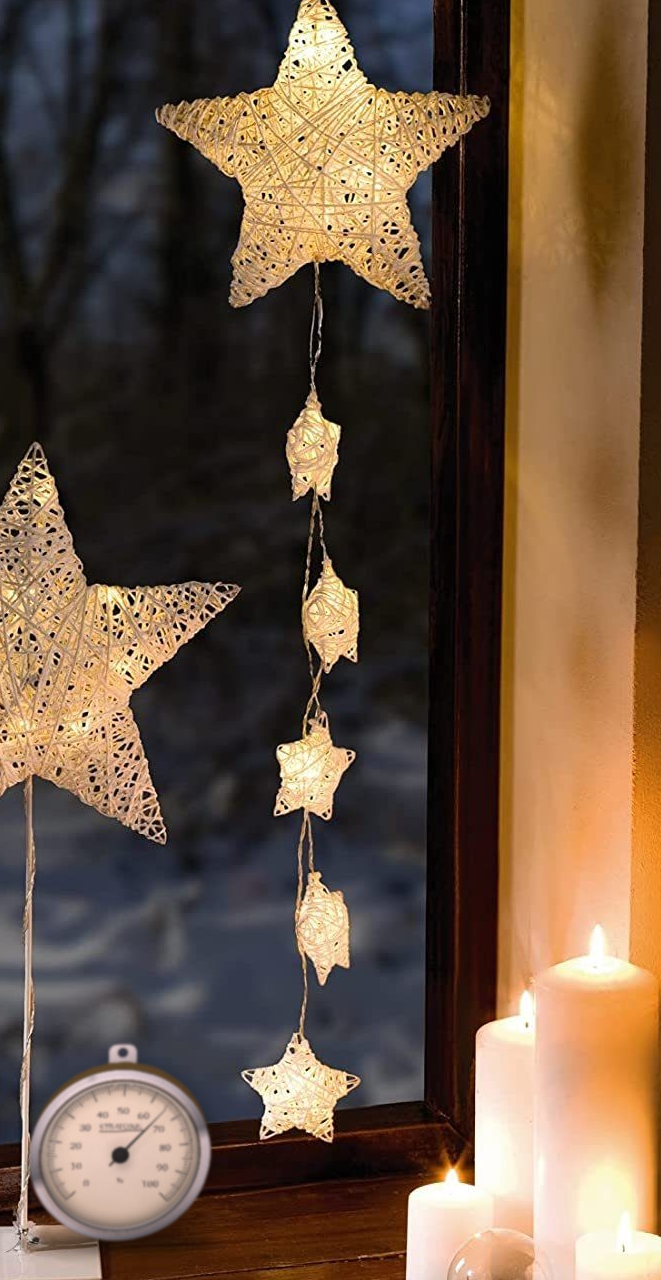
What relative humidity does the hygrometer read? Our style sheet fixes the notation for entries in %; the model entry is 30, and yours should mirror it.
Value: 65
